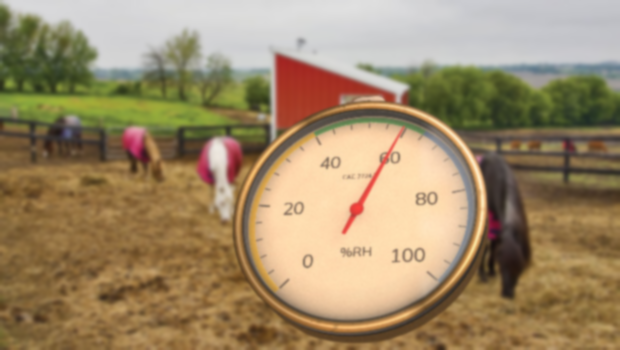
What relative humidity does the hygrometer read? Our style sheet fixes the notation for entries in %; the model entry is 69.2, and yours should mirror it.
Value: 60
